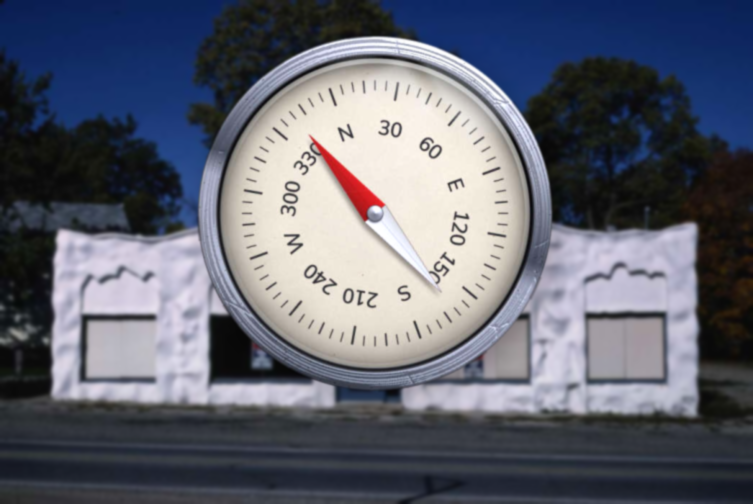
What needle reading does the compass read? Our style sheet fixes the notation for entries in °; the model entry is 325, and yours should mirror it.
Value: 340
